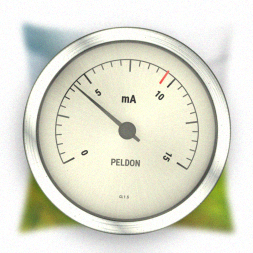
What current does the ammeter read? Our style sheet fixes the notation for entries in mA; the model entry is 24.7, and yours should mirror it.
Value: 4.25
